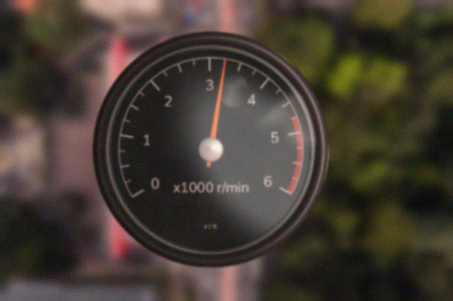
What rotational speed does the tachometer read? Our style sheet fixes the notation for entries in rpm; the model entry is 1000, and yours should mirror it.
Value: 3250
